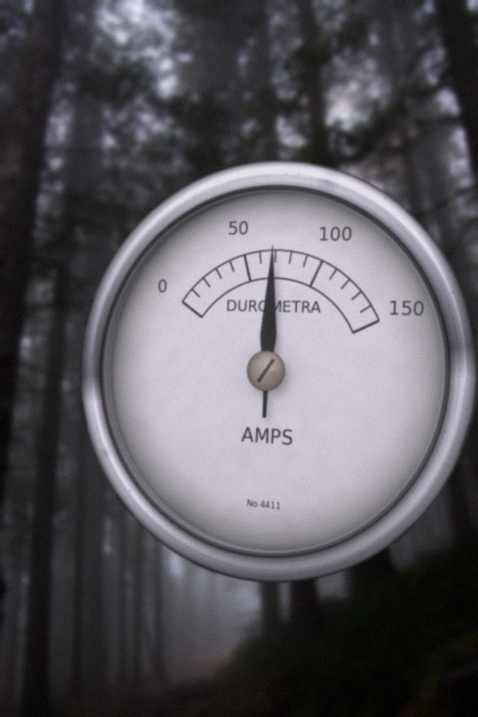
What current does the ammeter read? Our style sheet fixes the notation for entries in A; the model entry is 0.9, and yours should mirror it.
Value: 70
